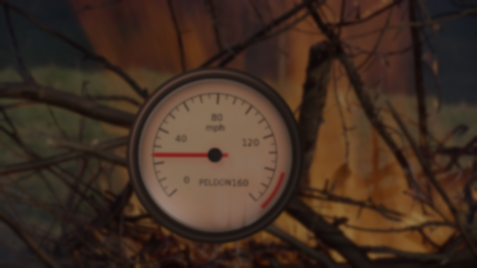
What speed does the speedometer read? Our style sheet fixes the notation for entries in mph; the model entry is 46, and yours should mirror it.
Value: 25
